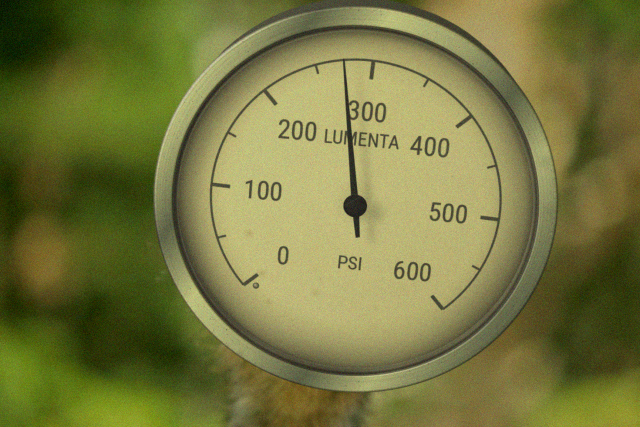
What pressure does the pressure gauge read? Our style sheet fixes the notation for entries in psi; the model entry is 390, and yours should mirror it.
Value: 275
